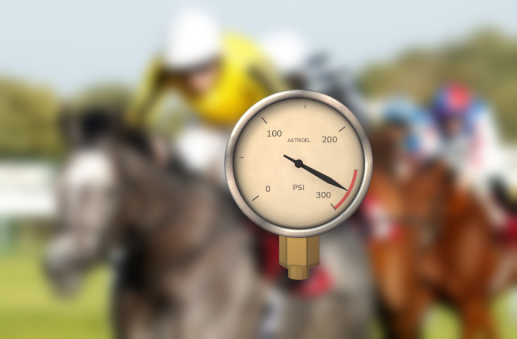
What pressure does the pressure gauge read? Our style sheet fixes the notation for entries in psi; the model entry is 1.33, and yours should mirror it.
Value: 275
